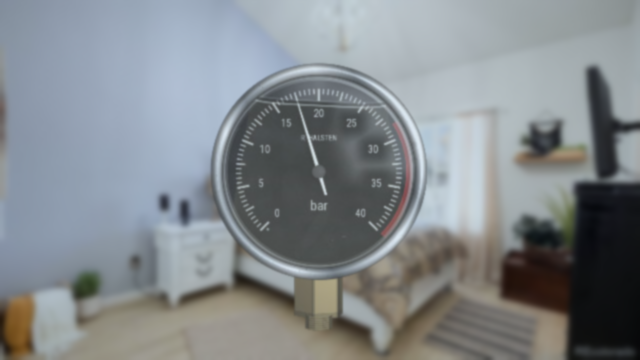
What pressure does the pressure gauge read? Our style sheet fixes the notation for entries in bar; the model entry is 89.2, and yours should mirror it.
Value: 17.5
